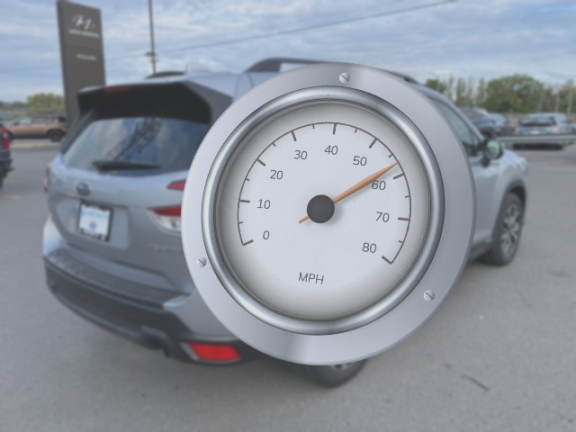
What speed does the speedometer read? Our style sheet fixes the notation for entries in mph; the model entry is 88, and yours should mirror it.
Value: 57.5
